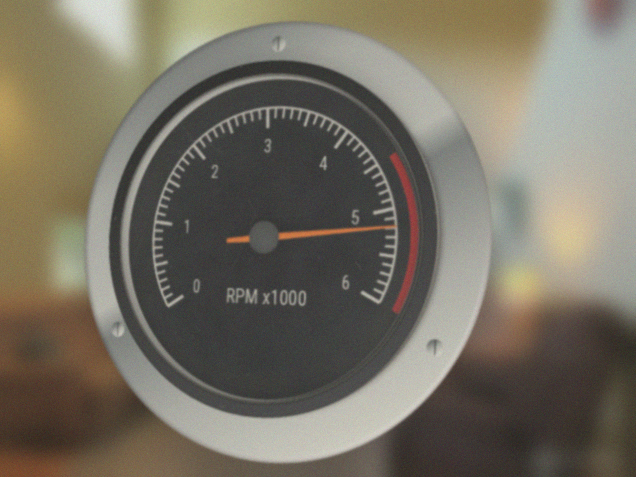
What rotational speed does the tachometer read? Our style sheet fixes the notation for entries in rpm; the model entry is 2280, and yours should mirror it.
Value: 5200
